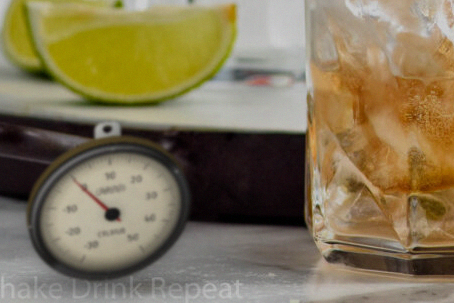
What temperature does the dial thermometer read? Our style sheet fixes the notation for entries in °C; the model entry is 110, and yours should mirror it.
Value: 0
